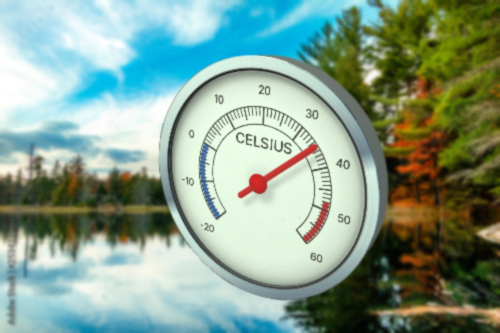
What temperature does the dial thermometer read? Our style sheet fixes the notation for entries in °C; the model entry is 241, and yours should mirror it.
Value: 35
